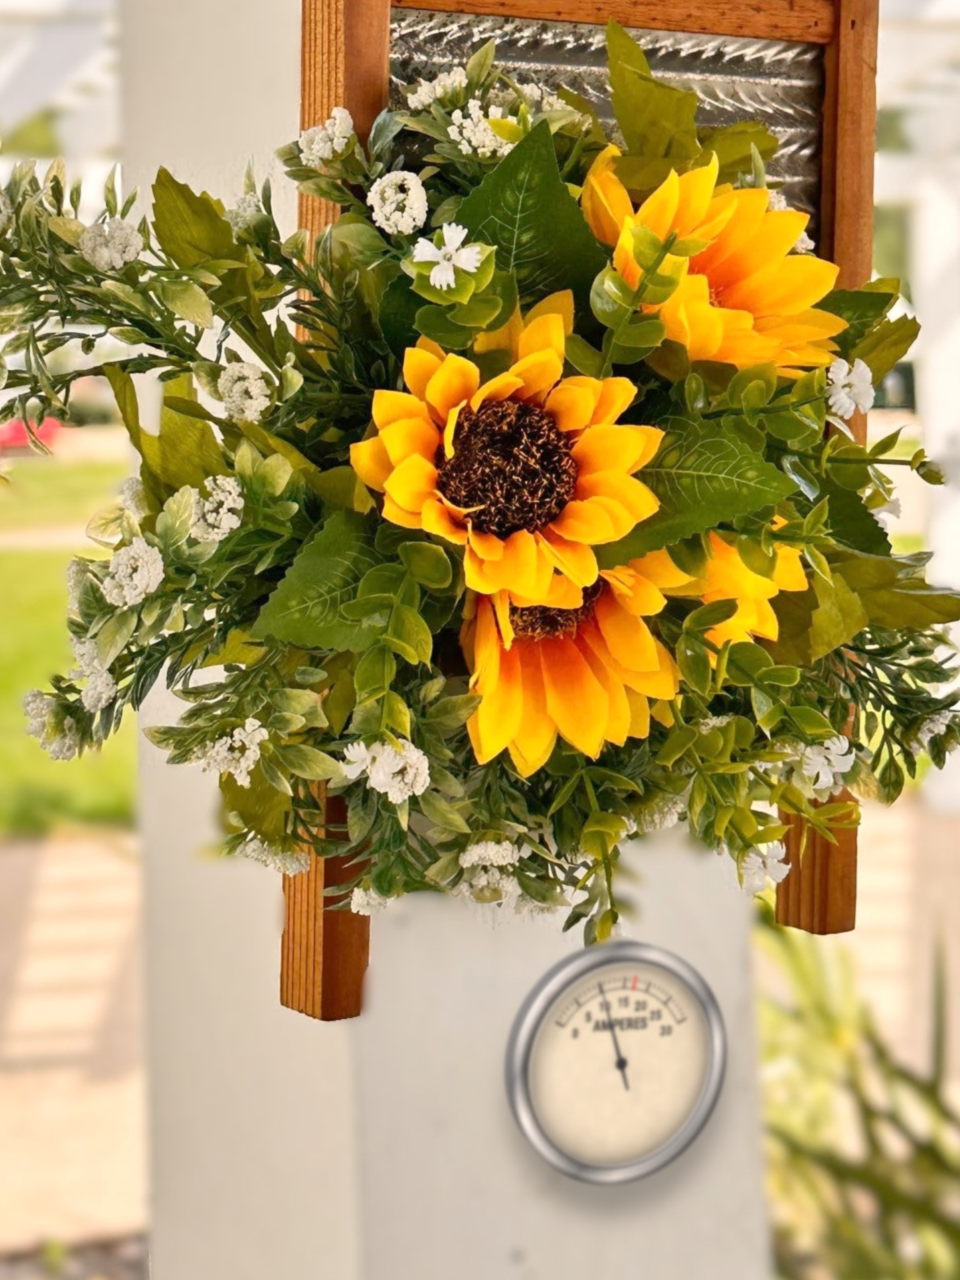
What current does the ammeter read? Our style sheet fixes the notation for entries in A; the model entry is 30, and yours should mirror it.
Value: 10
